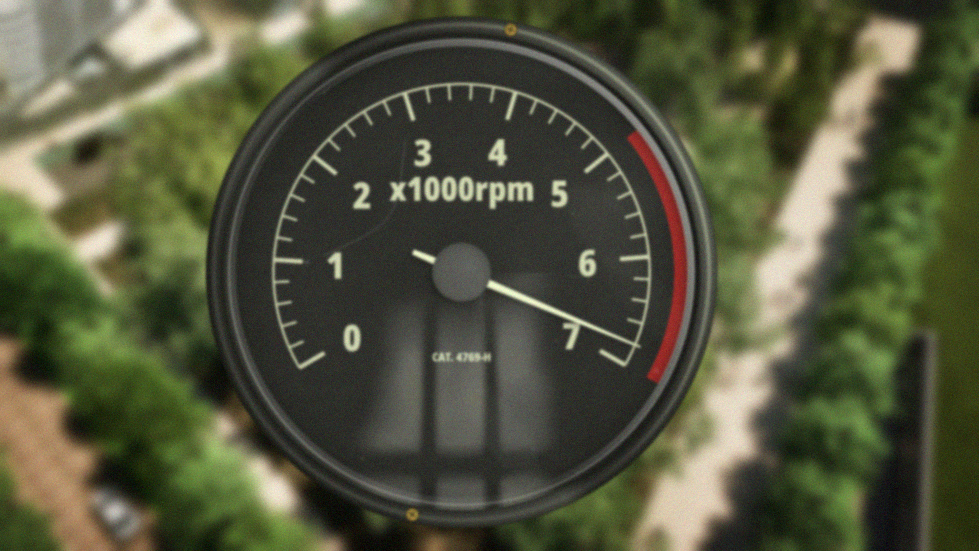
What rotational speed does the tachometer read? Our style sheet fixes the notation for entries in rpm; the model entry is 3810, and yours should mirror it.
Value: 6800
